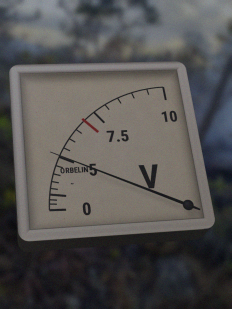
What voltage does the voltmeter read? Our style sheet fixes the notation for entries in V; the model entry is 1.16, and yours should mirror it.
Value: 5
